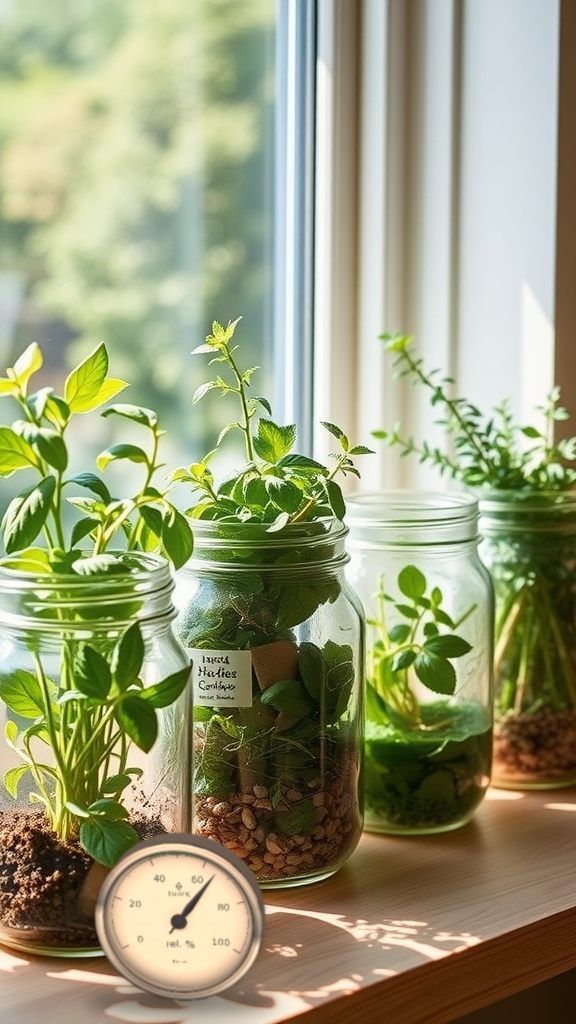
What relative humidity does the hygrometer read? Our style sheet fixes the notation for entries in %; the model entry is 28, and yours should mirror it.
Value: 65
